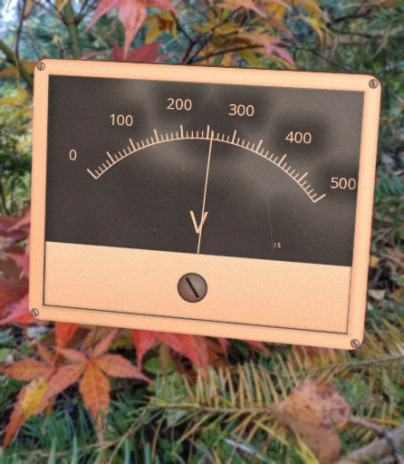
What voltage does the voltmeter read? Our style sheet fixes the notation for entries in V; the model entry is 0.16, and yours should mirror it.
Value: 260
